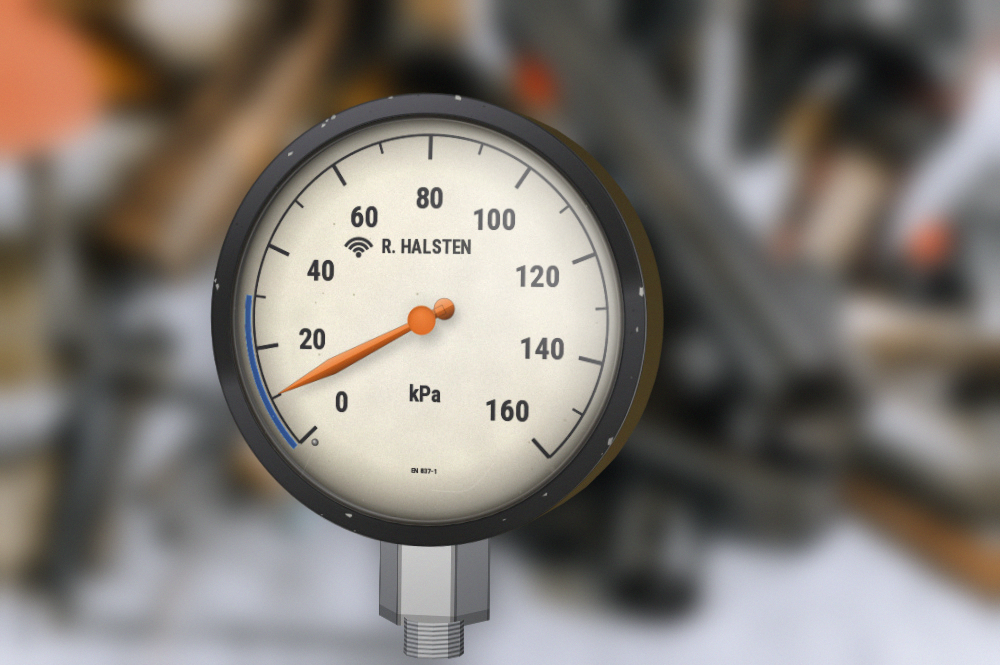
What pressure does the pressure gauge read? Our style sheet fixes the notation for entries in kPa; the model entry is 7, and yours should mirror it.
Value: 10
